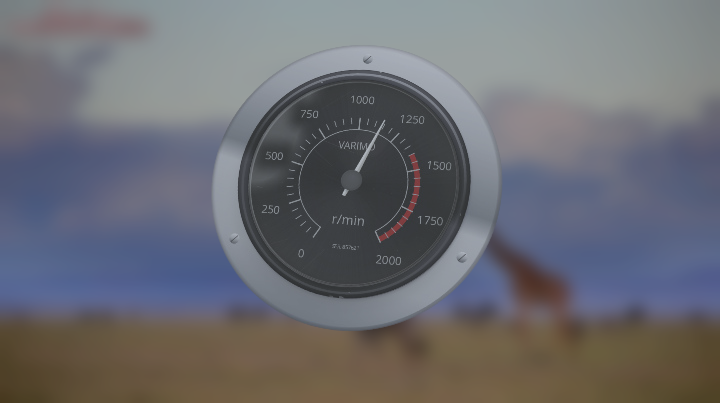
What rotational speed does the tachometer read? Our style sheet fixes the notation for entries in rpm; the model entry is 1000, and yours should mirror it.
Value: 1150
